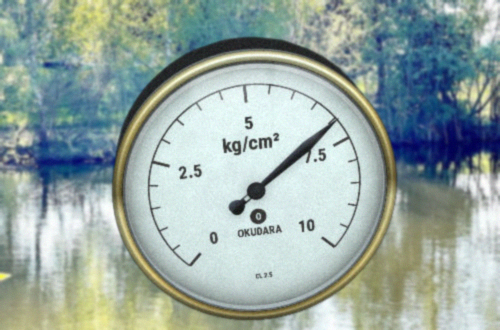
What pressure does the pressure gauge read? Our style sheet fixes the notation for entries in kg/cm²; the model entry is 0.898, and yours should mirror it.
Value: 7
